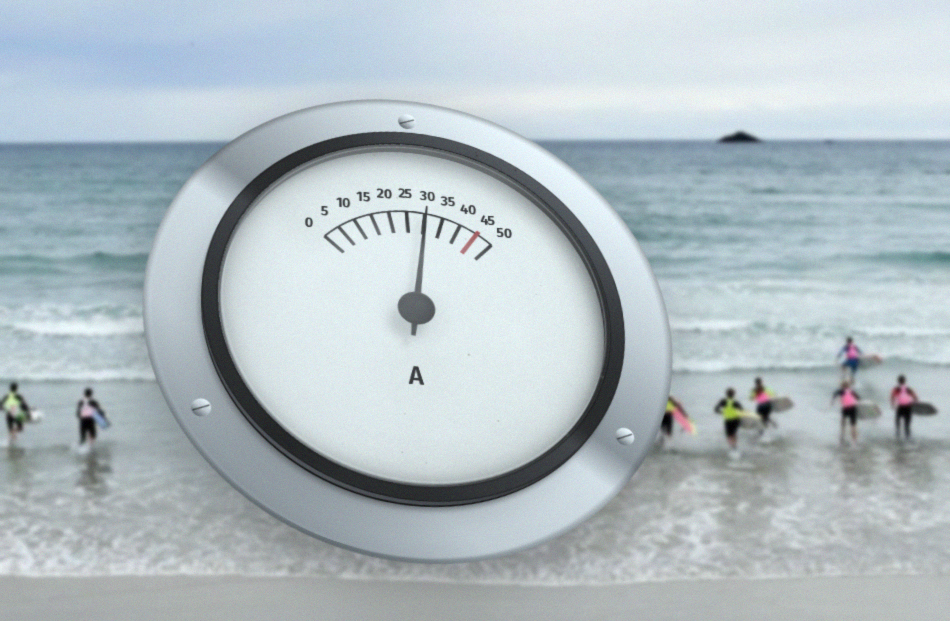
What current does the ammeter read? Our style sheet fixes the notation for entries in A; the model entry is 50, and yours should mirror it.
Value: 30
